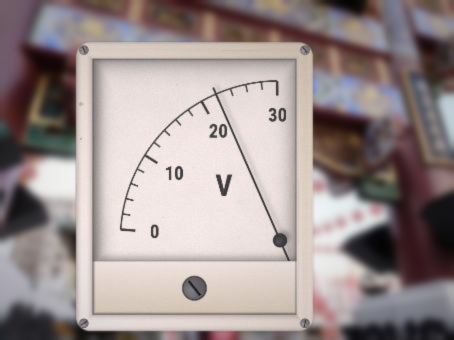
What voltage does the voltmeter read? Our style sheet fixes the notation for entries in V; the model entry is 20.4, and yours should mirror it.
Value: 22
